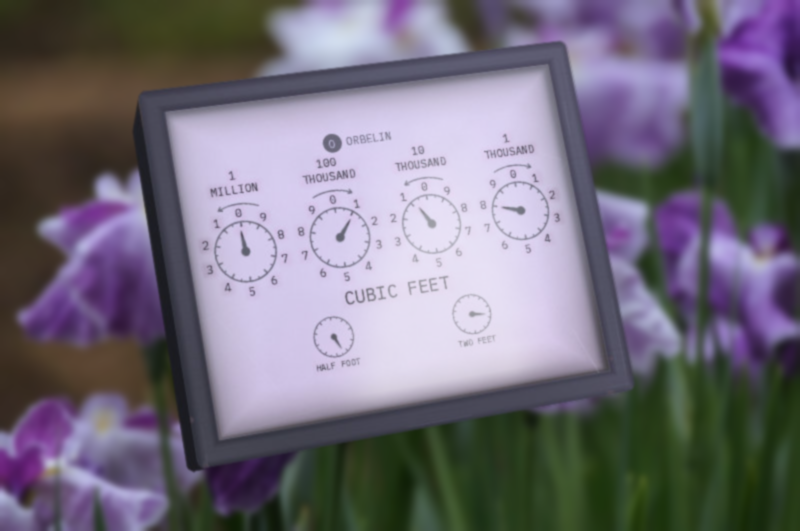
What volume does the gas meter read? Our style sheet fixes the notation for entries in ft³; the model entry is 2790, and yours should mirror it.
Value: 10800
